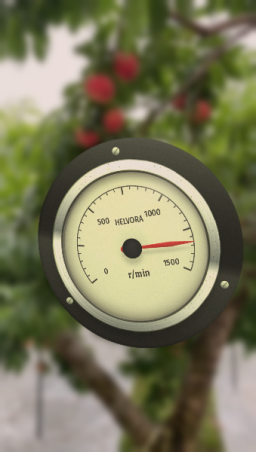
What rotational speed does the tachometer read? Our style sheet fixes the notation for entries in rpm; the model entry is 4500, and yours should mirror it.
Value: 1325
